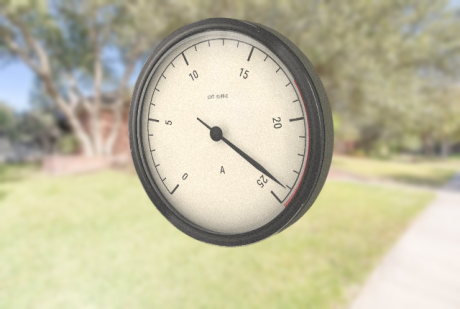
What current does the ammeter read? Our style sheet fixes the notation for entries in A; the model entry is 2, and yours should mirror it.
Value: 24
